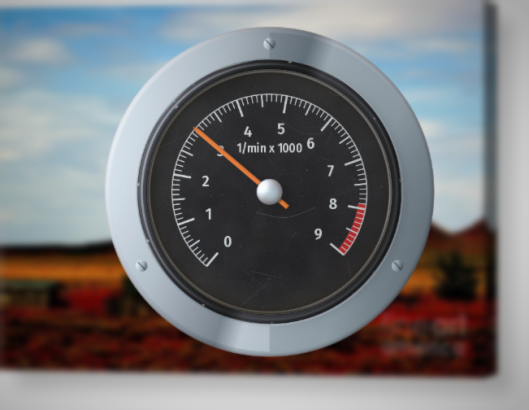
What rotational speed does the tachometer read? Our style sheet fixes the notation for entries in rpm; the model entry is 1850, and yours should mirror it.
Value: 3000
